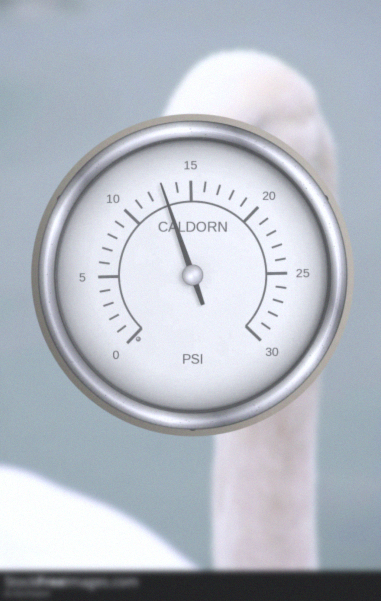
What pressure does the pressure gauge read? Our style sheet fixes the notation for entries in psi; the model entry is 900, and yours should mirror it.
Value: 13
